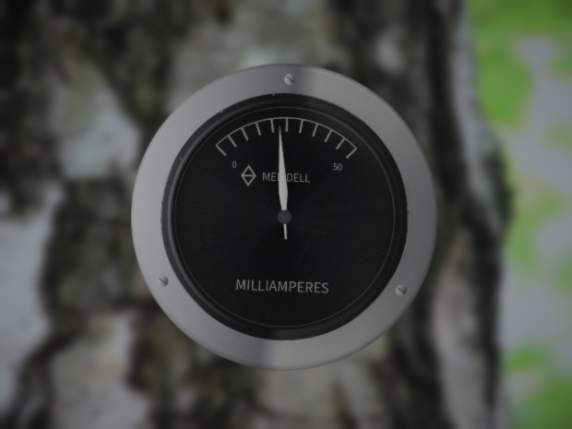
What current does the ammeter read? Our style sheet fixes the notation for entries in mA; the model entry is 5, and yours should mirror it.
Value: 22.5
